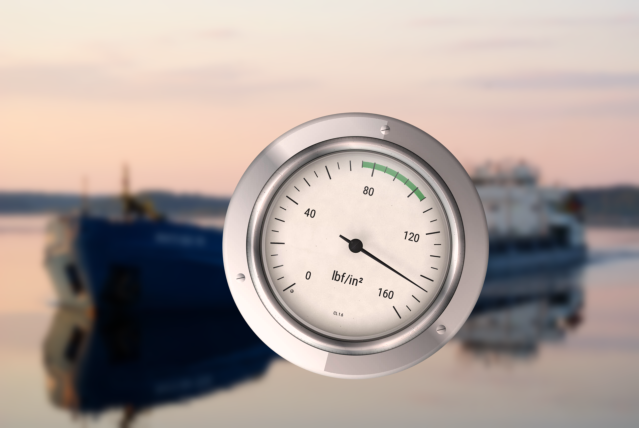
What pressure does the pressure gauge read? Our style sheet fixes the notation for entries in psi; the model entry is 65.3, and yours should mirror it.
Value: 145
